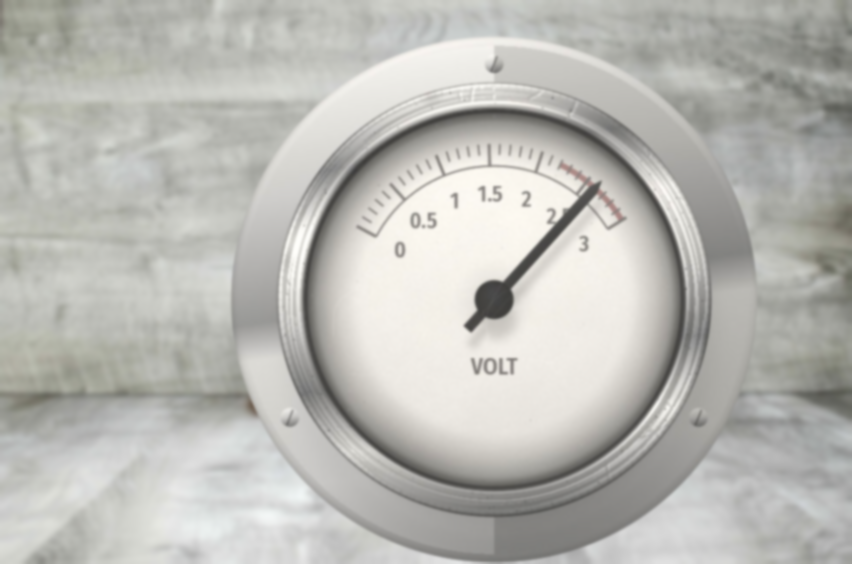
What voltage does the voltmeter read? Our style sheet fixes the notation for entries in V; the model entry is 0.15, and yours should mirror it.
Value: 2.6
